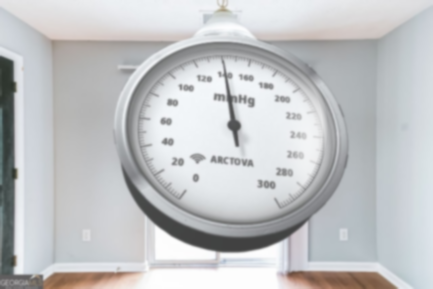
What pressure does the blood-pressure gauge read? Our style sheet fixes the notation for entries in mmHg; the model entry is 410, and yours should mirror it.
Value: 140
